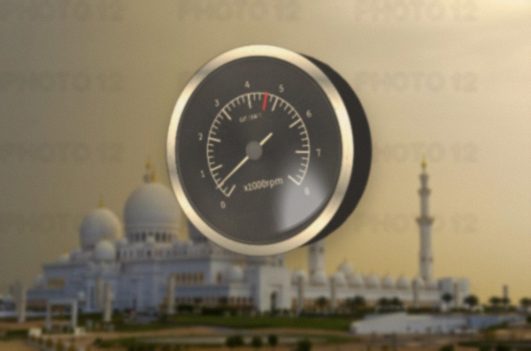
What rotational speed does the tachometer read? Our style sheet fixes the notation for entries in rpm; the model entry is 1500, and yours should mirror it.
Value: 400
